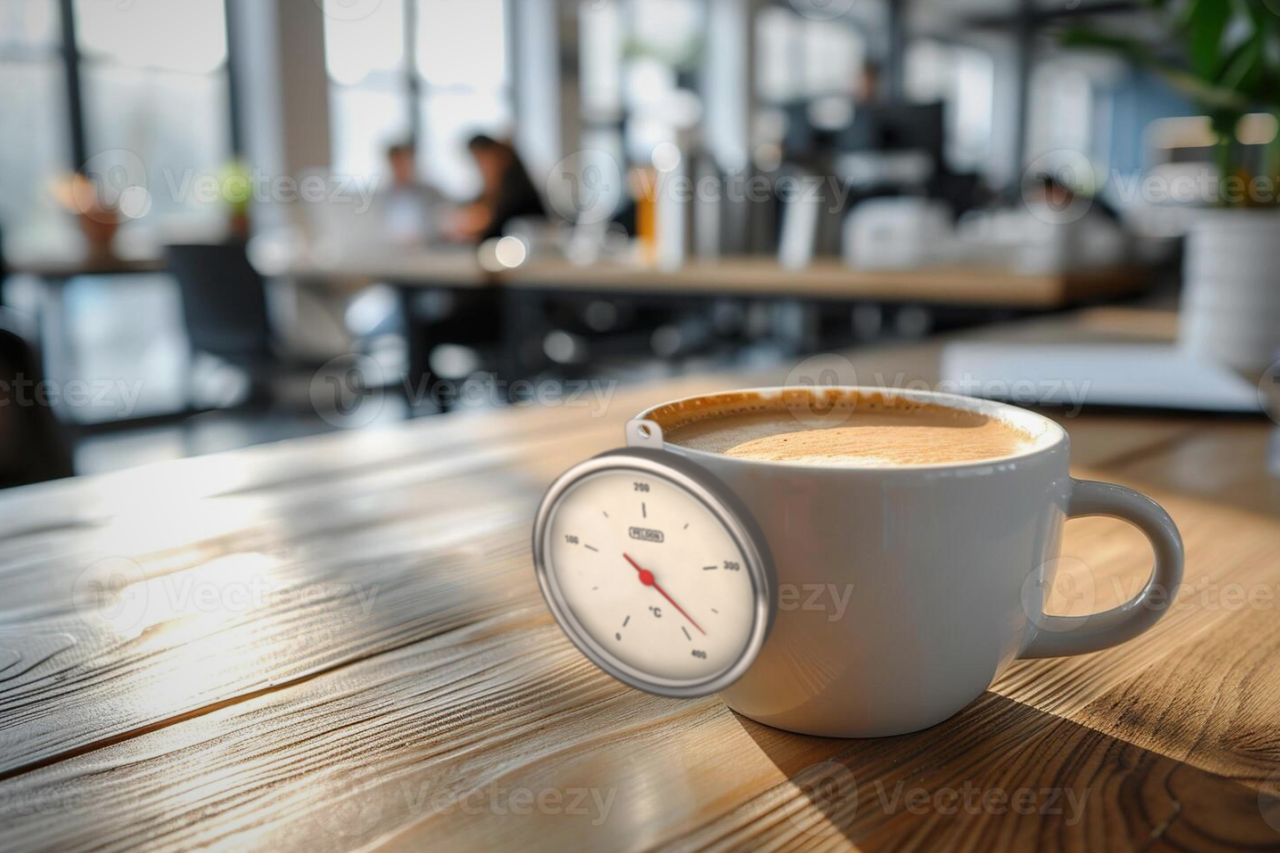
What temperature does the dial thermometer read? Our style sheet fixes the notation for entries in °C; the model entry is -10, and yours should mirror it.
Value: 375
